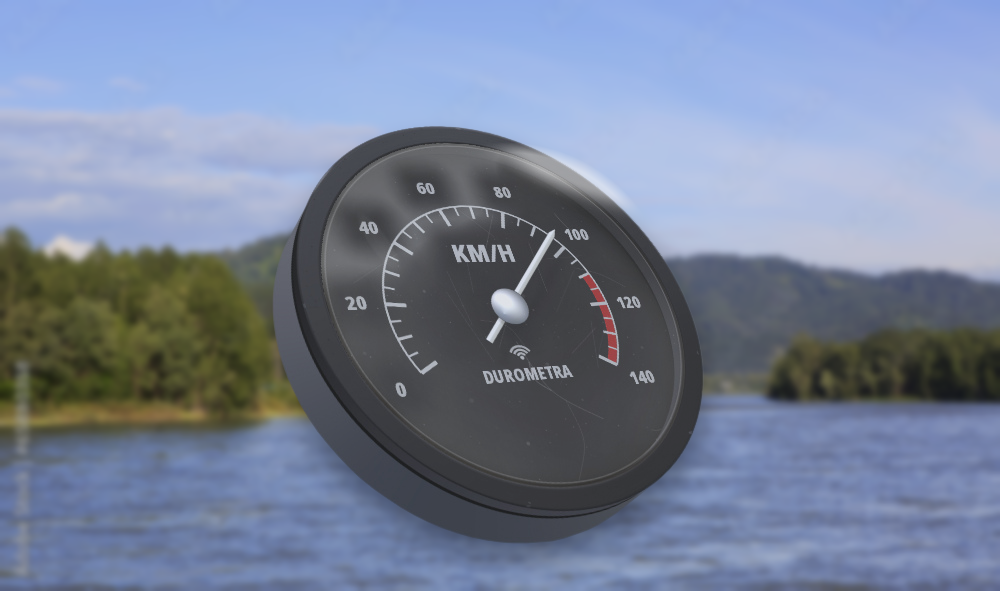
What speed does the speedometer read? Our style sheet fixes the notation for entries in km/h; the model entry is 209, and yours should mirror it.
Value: 95
